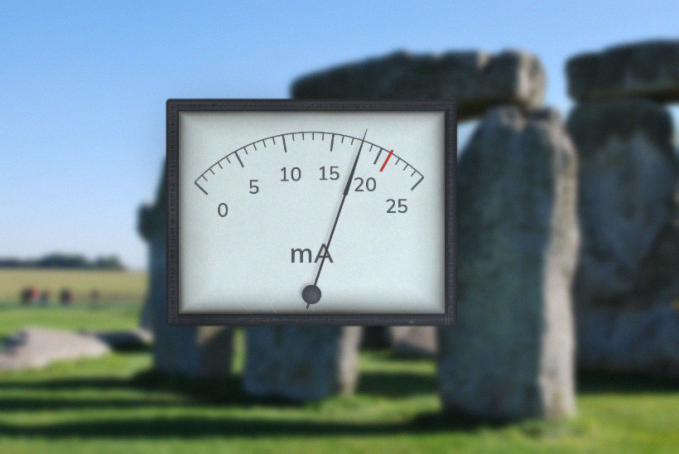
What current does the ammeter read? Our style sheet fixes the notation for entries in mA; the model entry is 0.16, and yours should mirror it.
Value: 18
